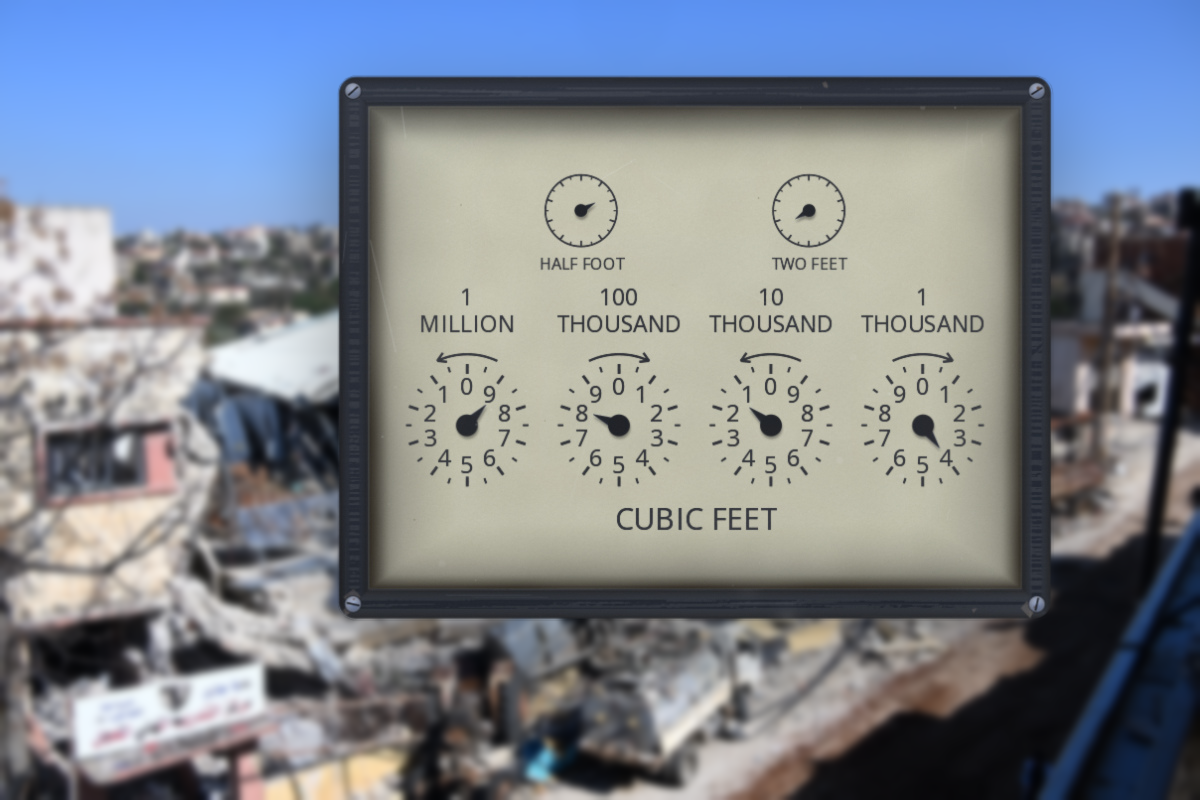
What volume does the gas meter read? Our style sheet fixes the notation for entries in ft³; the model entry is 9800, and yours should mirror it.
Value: 881400
